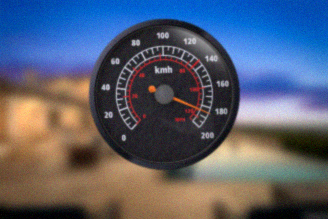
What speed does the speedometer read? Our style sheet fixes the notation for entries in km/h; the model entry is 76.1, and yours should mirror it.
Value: 185
